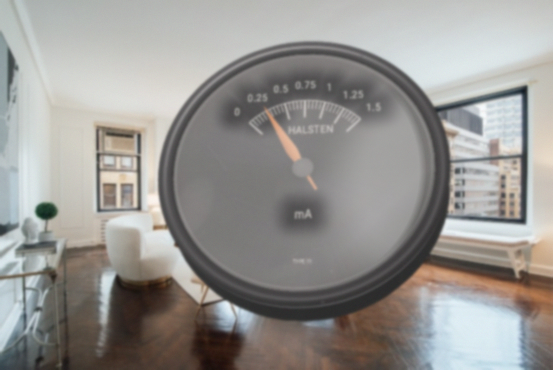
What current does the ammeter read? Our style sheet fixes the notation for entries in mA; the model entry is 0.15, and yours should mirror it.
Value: 0.25
